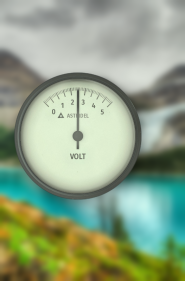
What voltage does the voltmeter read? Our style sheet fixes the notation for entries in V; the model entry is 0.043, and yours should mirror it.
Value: 2.5
